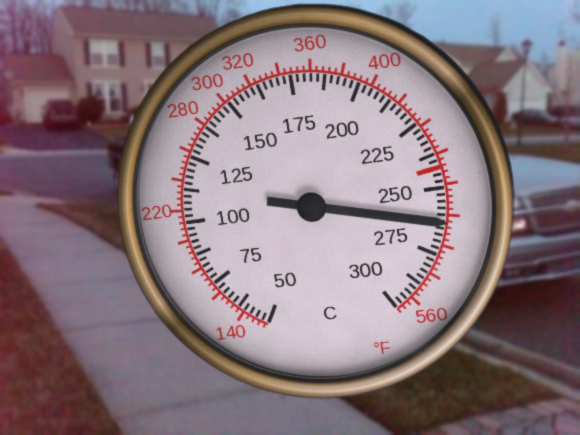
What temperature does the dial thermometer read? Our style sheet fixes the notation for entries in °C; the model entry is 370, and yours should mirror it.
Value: 262.5
